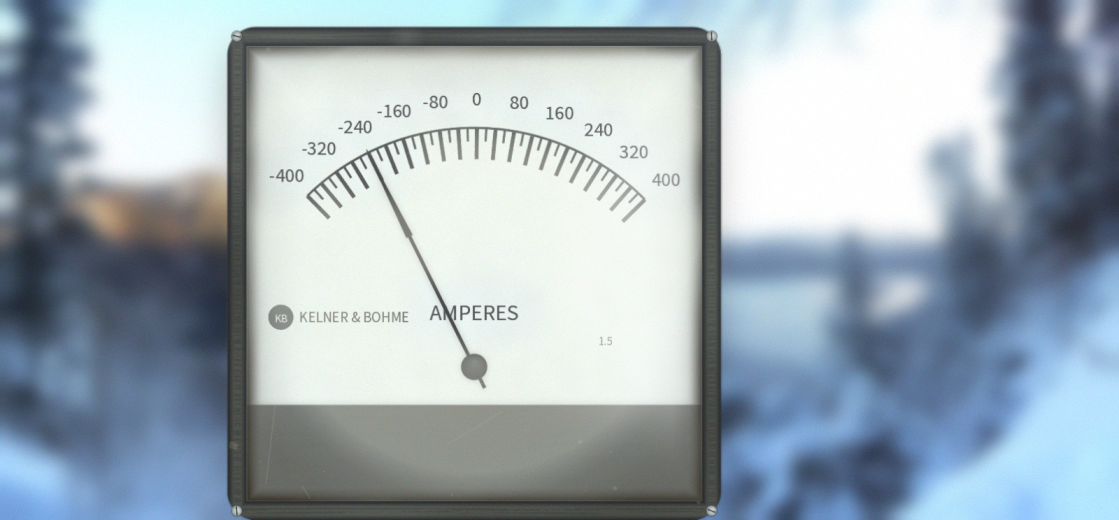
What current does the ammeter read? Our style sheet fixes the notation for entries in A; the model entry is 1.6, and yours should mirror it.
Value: -240
